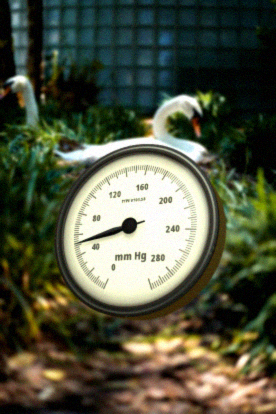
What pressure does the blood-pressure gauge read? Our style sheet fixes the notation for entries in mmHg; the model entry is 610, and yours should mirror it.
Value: 50
